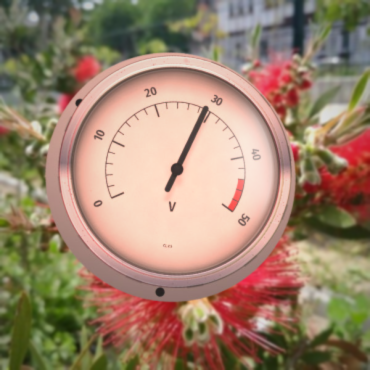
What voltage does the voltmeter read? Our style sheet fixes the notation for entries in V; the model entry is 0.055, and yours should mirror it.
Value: 29
